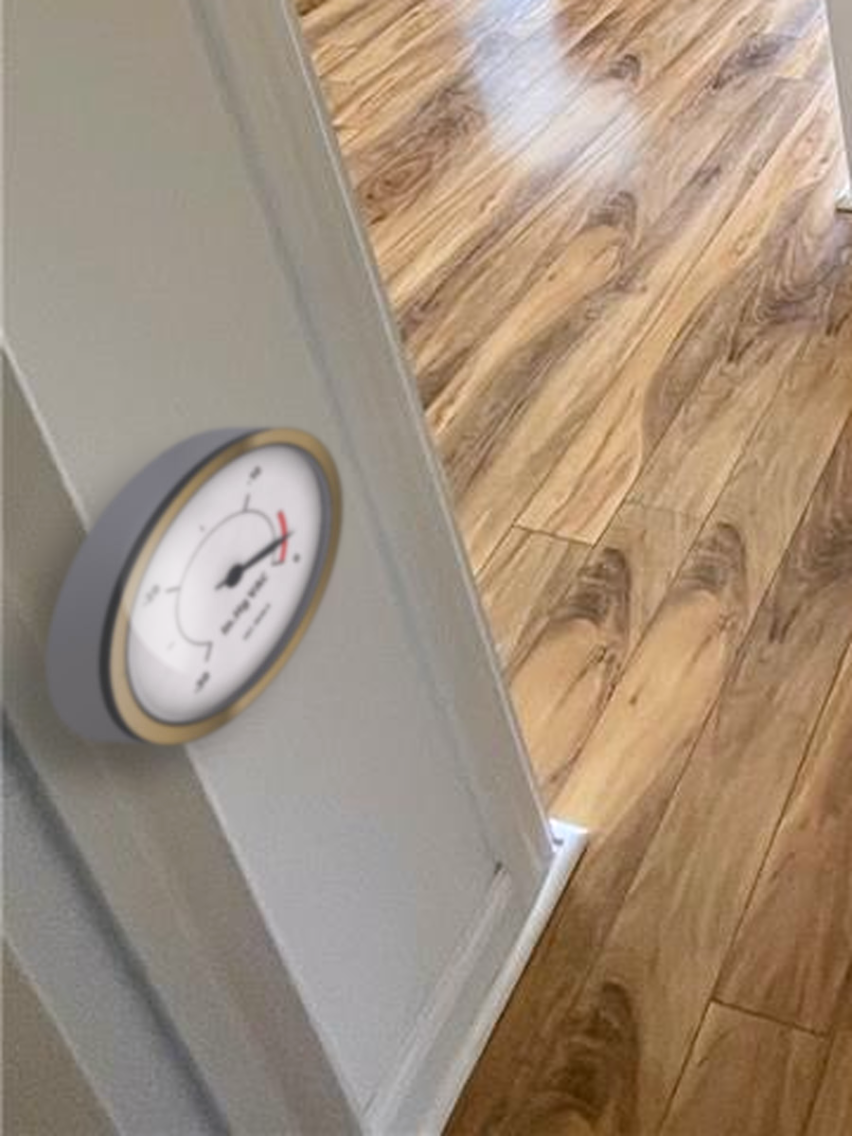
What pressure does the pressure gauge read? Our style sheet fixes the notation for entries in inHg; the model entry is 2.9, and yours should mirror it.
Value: -2.5
